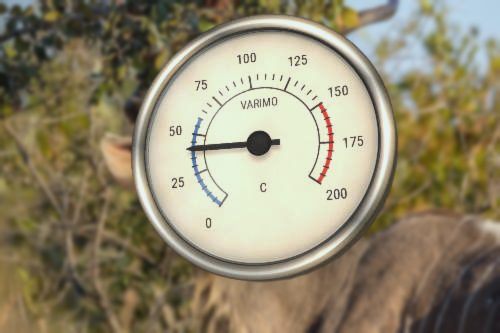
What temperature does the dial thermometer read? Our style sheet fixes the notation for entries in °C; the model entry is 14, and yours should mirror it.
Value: 40
